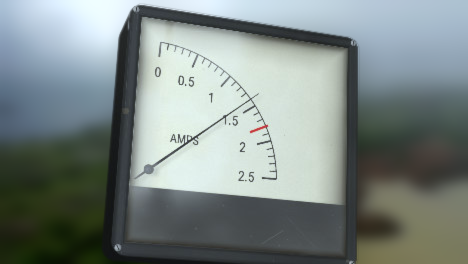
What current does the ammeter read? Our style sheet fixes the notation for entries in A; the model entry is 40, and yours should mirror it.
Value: 1.4
